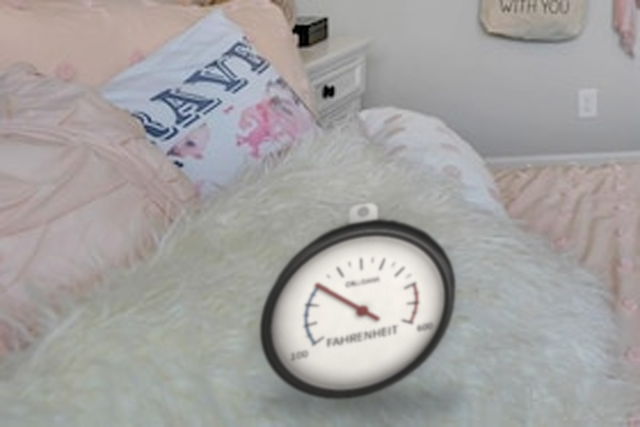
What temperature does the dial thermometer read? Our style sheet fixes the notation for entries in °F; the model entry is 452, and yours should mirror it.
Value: 250
